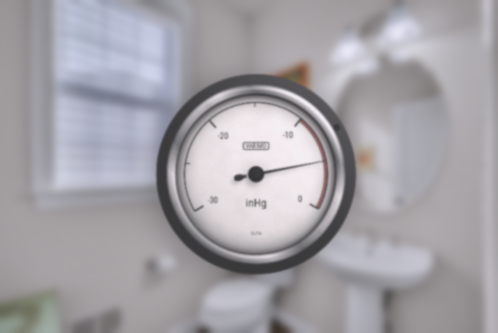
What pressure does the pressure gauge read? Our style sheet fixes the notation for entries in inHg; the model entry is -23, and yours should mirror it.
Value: -5
